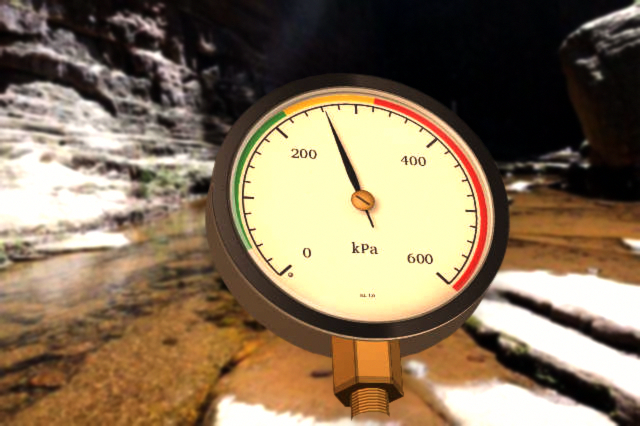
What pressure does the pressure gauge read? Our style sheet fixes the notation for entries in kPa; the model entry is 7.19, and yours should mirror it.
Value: 260
